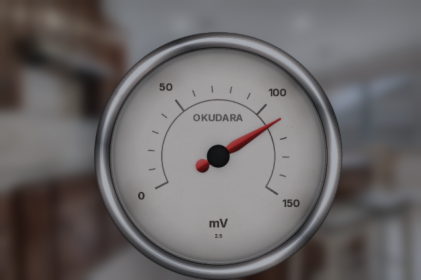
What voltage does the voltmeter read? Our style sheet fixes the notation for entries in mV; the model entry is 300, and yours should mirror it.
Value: 110
